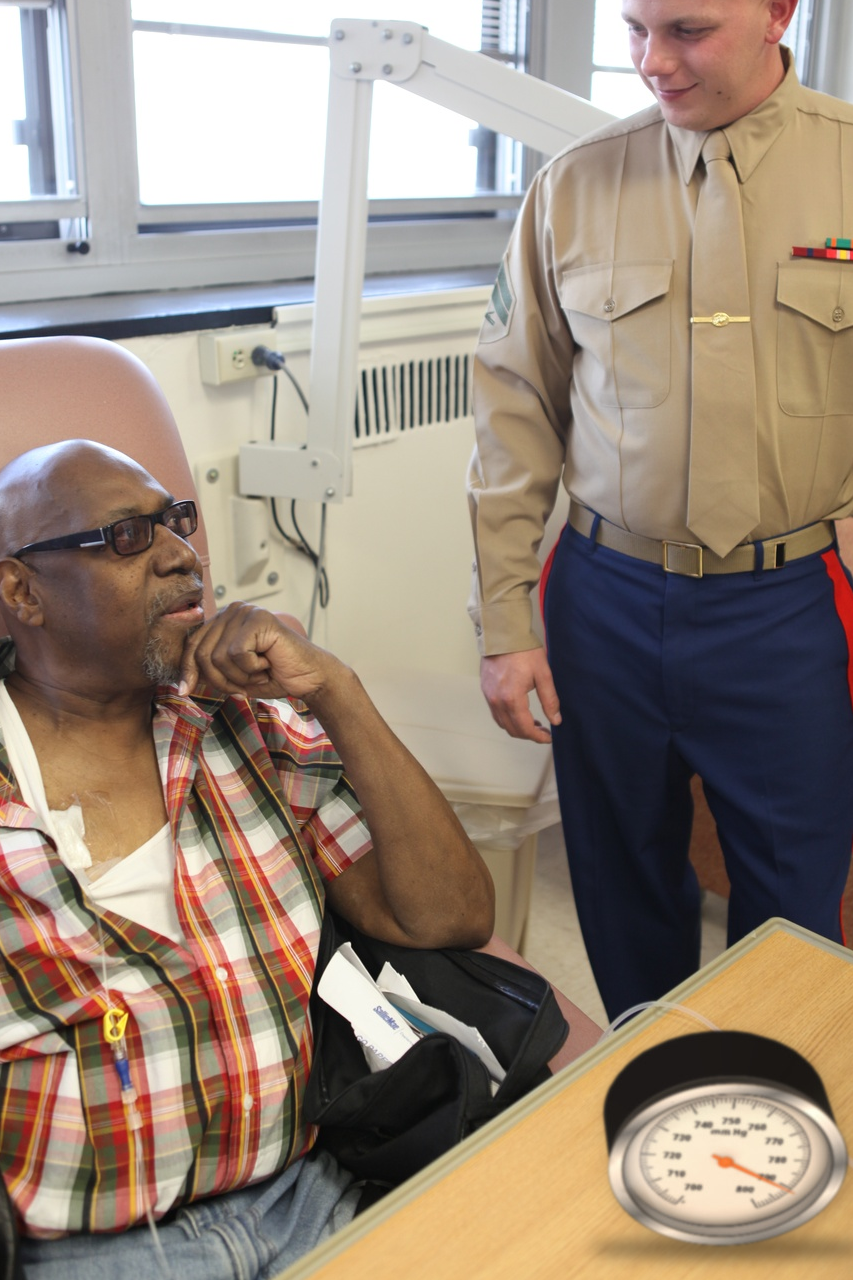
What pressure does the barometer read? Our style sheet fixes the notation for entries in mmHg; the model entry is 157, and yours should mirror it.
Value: 790
